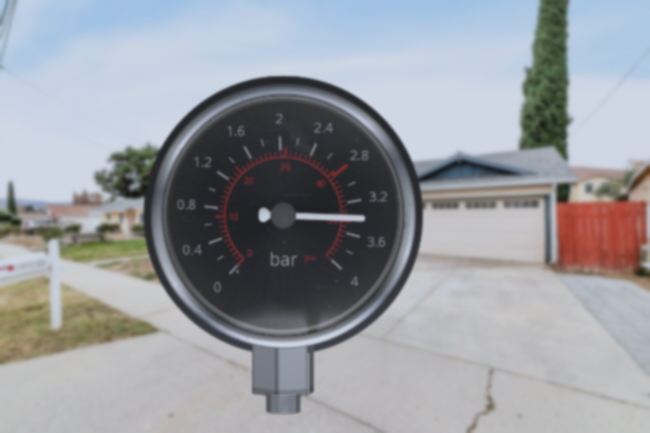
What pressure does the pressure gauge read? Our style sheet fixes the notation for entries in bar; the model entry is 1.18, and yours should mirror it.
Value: 3.4
